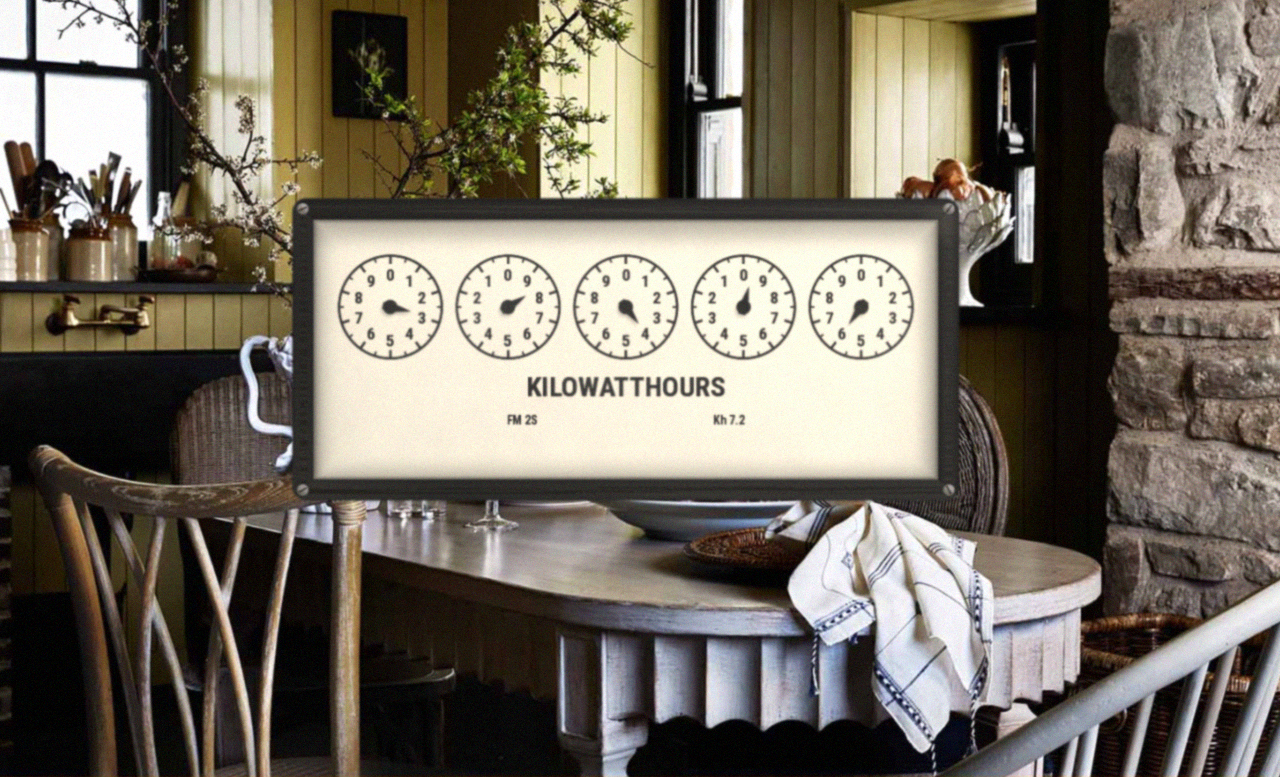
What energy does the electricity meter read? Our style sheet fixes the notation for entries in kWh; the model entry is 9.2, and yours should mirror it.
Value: 28396
